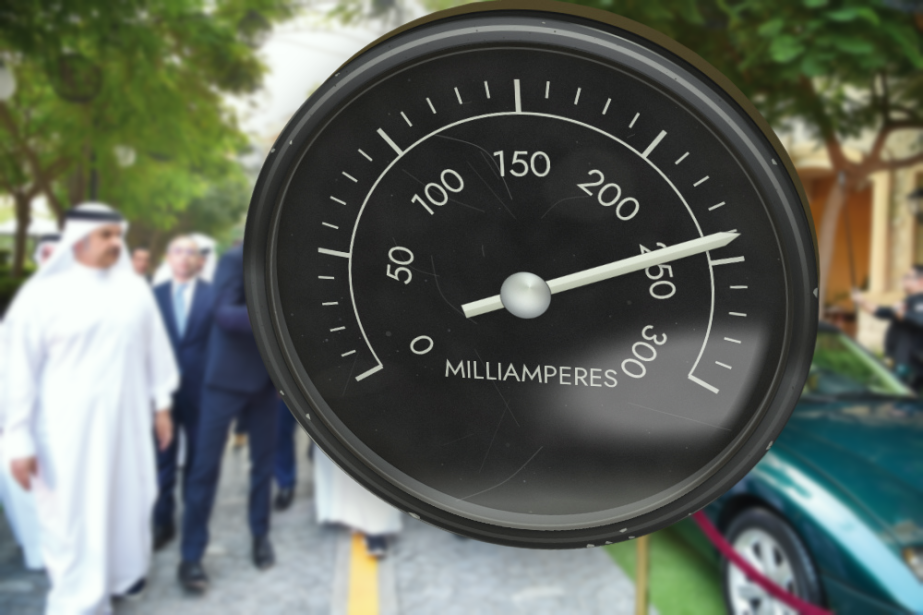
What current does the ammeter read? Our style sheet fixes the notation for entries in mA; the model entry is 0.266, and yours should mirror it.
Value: 240
